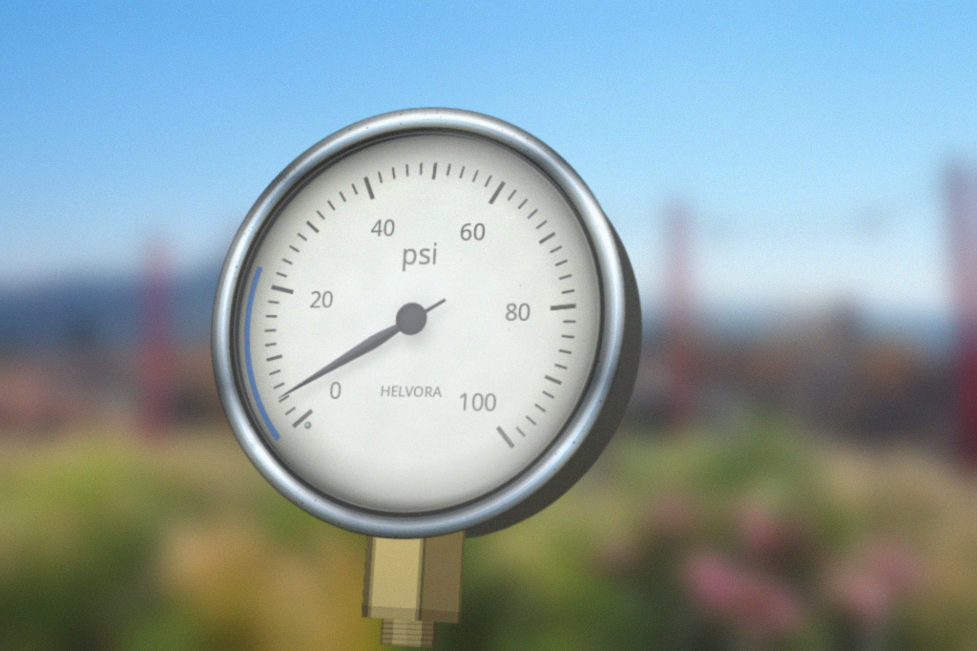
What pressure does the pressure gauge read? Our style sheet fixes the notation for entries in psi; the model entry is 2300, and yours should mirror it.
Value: 4
